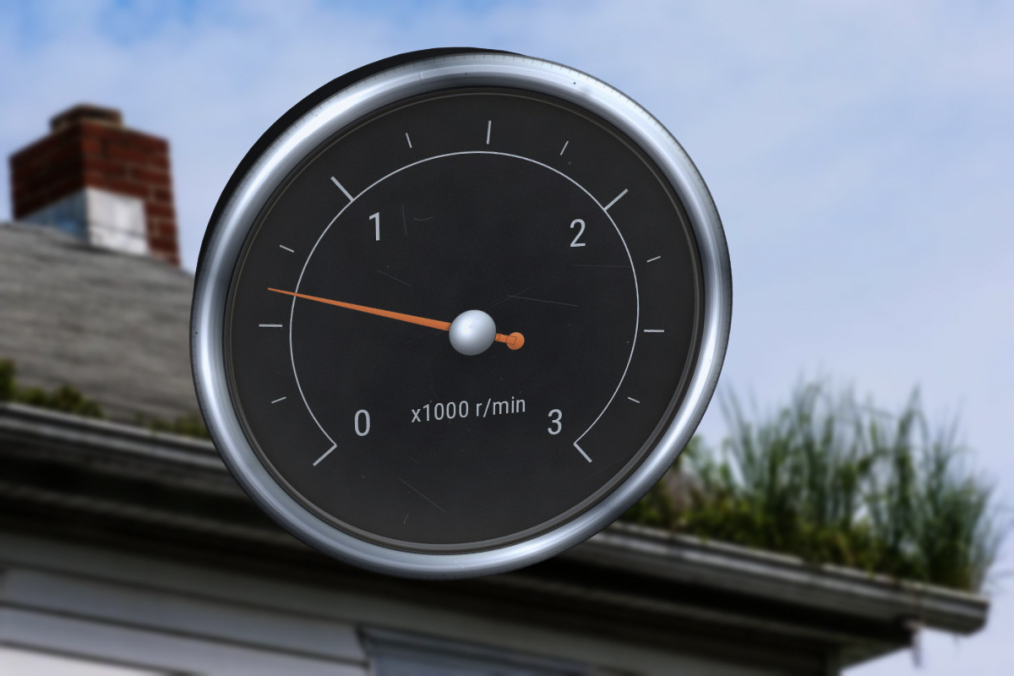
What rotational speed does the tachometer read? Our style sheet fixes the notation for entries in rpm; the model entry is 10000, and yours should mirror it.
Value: 625
